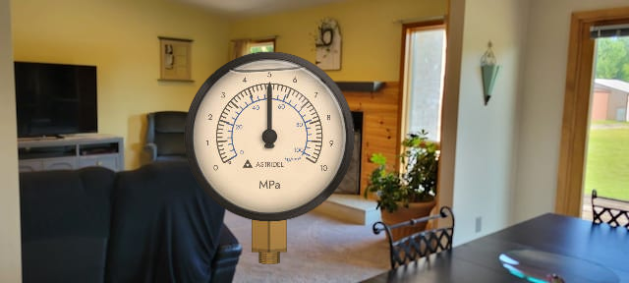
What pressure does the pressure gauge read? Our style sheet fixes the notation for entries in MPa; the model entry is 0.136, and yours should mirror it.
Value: 5
